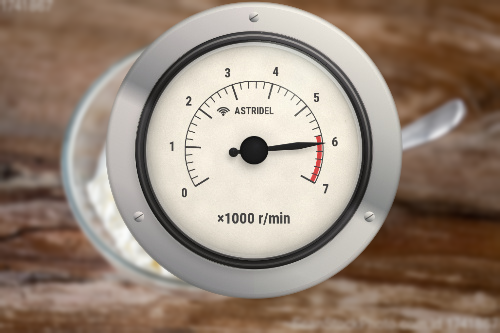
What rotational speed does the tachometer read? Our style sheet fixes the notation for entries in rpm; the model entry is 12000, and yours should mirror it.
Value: 6000
